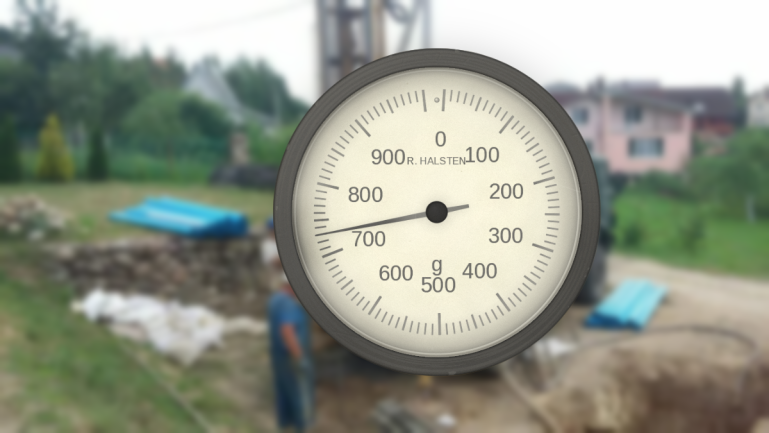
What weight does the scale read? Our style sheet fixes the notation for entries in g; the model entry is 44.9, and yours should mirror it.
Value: 730
